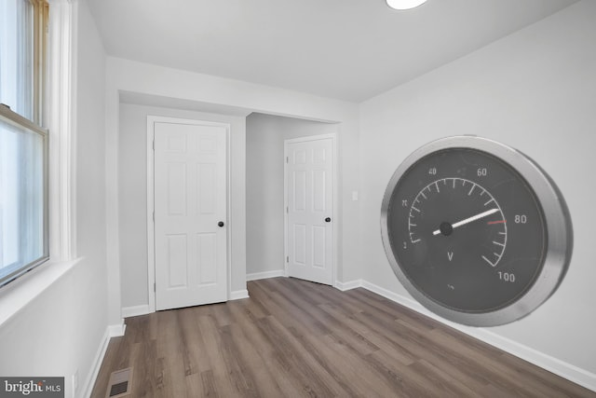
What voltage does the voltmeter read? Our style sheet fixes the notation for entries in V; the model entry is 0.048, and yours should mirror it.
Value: 75
